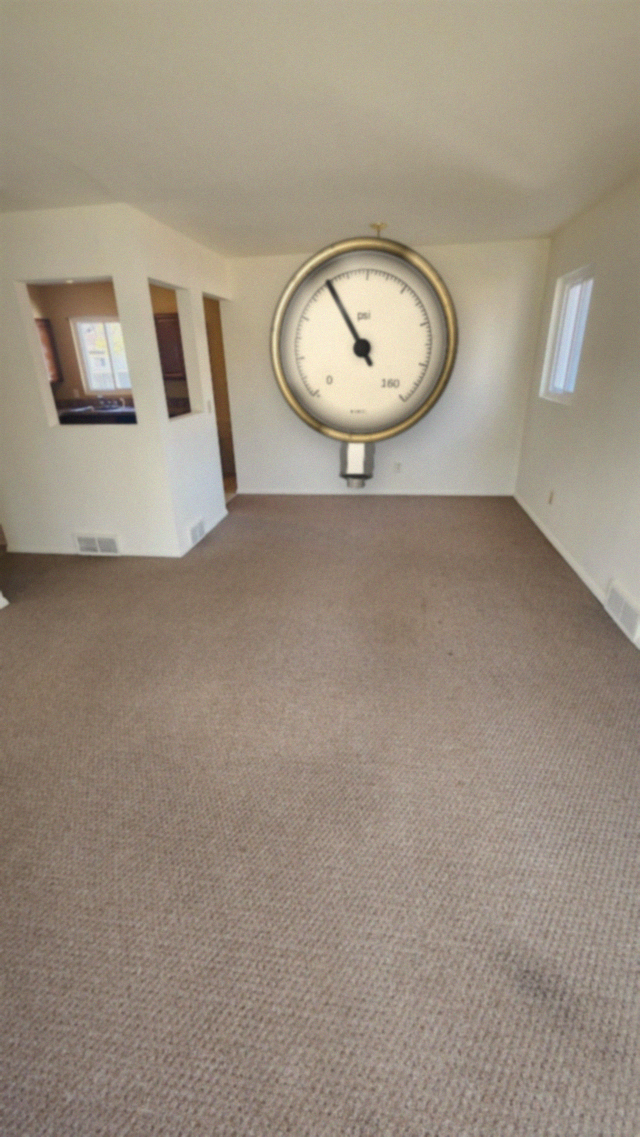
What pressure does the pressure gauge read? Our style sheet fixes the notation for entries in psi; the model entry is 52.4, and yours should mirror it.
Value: 60
